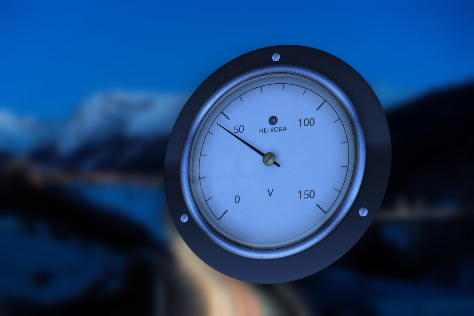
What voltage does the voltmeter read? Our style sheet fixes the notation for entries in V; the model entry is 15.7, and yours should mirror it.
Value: 45
